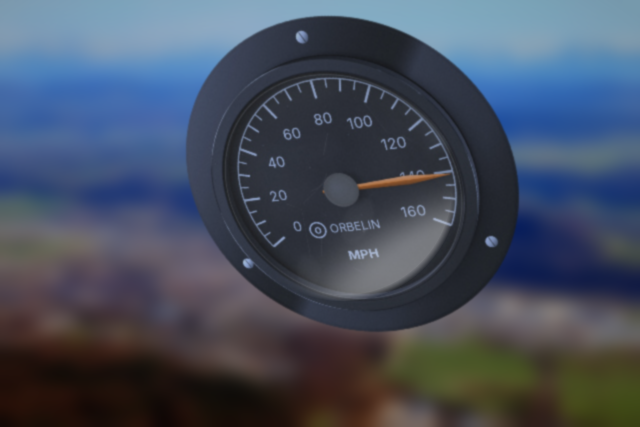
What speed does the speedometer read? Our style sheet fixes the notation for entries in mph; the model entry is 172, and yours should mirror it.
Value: 140
